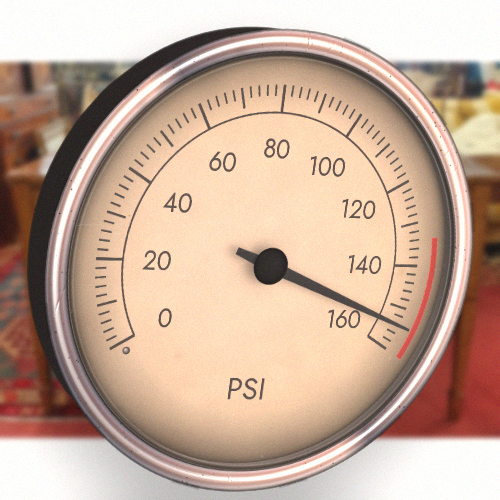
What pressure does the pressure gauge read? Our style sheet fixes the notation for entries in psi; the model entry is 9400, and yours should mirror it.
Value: 154
